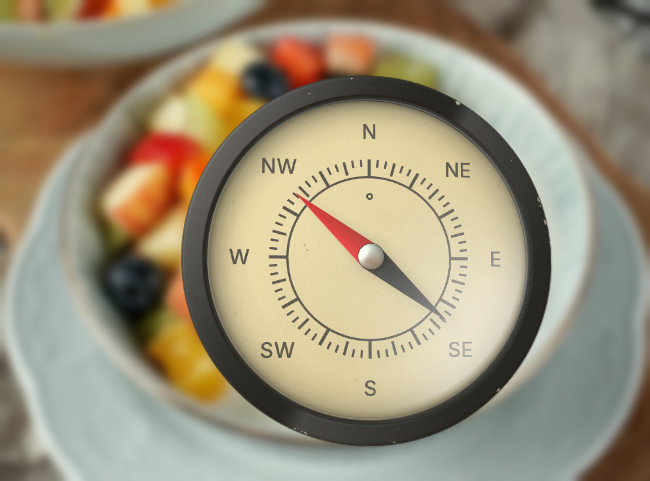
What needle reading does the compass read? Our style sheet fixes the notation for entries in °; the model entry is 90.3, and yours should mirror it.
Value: 310
